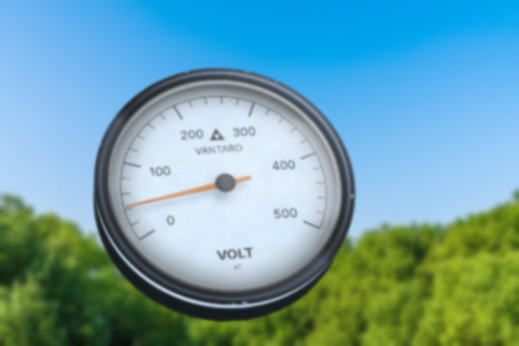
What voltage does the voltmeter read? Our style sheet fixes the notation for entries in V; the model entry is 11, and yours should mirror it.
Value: 40
